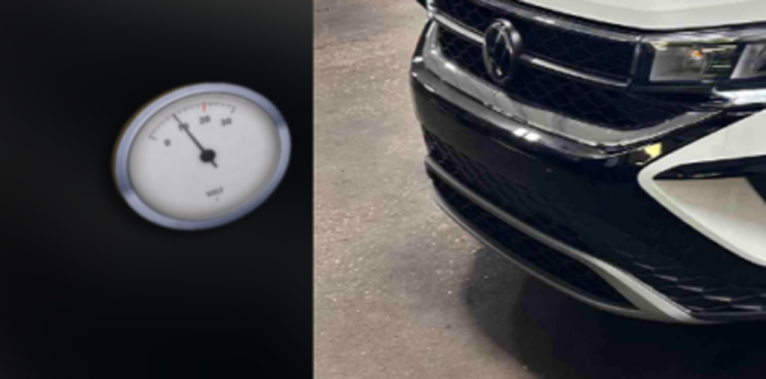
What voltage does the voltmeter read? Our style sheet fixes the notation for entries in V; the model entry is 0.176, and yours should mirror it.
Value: 10
